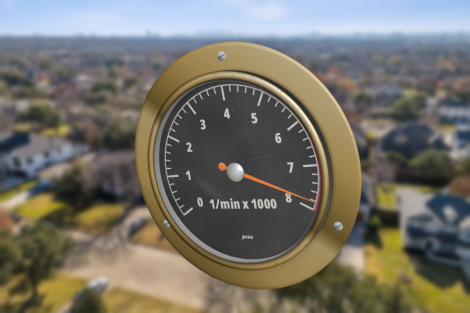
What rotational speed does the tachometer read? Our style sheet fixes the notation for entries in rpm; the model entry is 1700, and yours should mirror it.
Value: 7800
